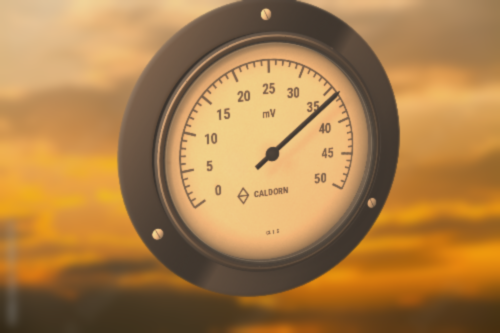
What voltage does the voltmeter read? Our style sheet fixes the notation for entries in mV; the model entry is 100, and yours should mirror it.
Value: 36
